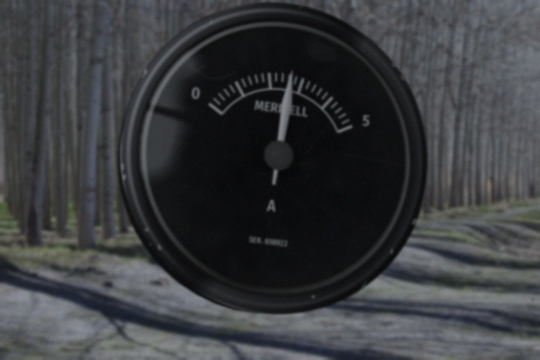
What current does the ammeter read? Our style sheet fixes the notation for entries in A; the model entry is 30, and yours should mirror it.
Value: 2.6
